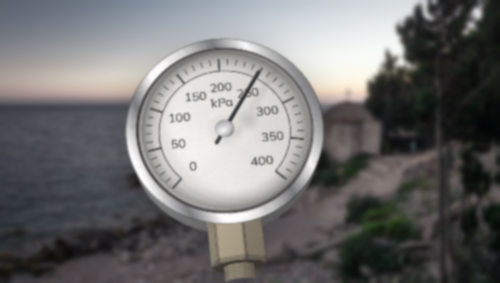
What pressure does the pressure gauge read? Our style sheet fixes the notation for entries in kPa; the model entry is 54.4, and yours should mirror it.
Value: 250
